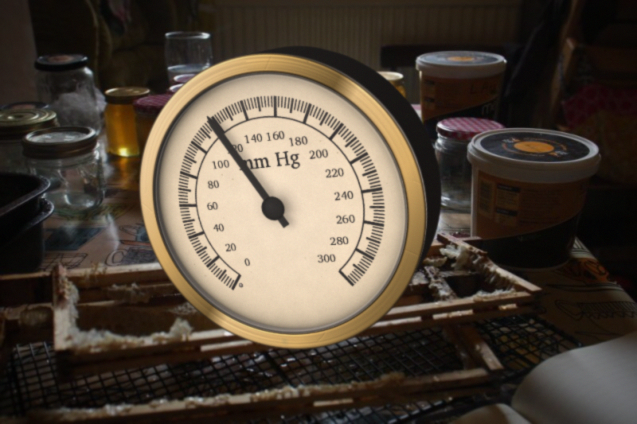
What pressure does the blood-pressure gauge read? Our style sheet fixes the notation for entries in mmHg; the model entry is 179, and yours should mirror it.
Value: 120
